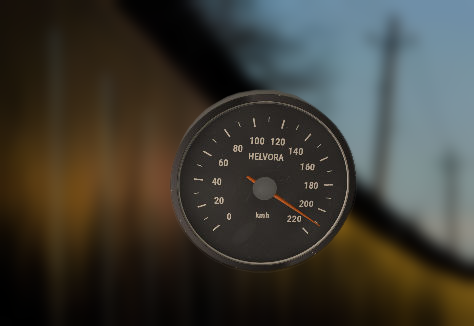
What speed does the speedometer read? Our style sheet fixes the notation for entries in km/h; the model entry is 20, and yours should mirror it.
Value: 210
